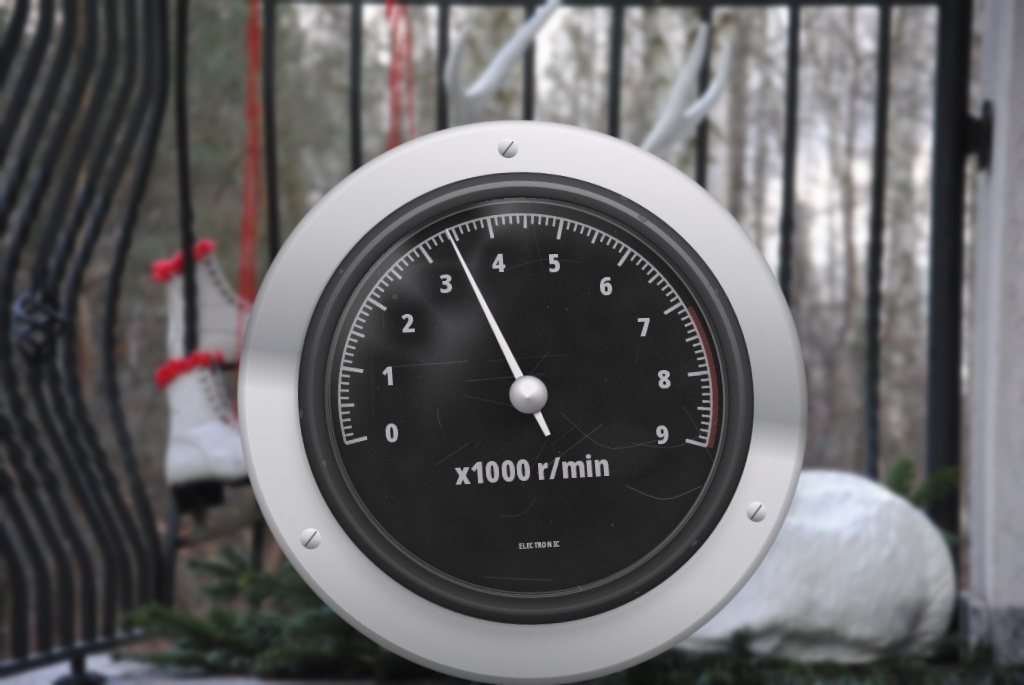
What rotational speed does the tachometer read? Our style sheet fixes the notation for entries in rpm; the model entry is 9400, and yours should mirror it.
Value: 3400
